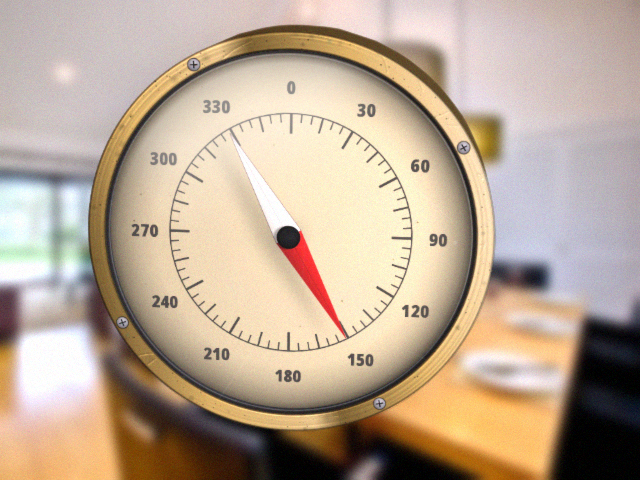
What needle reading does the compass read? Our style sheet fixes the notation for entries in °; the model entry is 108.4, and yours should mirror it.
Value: 150
